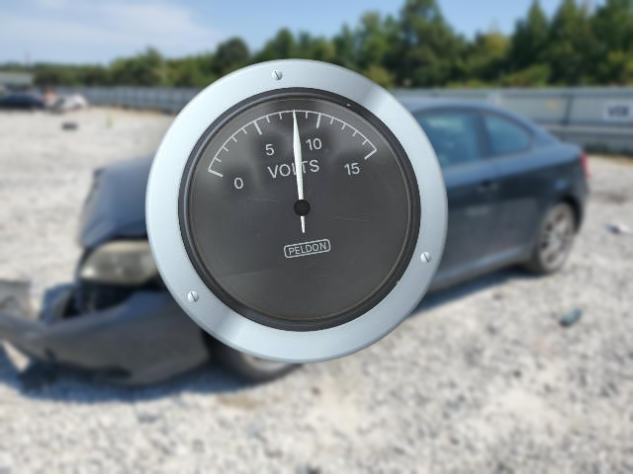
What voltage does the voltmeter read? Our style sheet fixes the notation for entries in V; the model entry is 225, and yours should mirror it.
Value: 8
